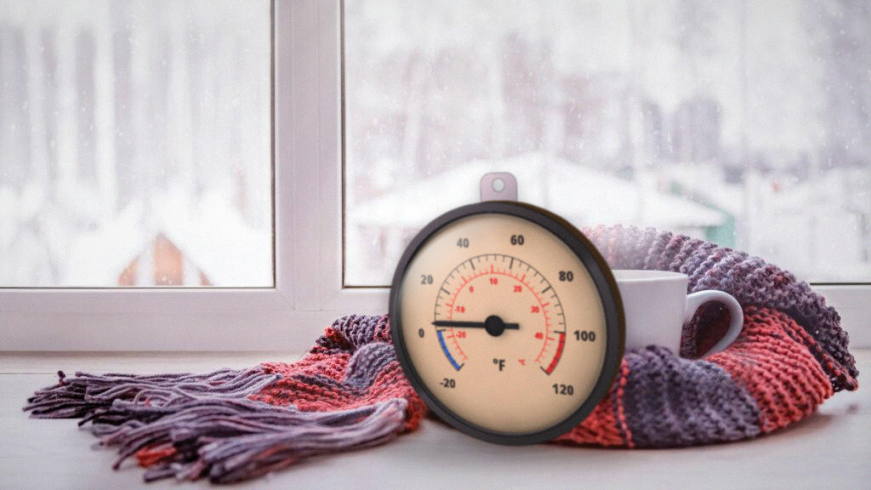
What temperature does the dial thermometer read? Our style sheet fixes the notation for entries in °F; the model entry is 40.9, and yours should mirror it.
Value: 4
